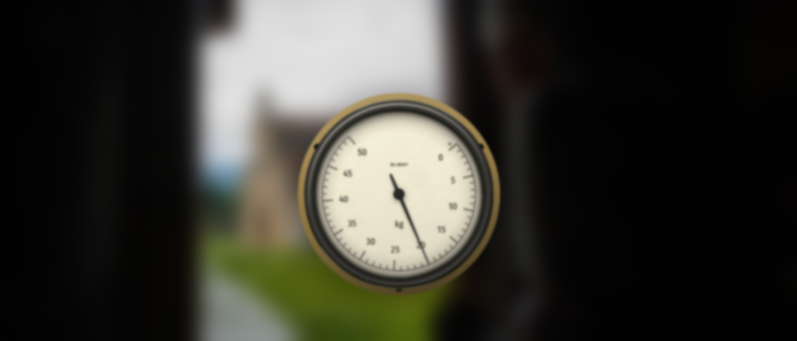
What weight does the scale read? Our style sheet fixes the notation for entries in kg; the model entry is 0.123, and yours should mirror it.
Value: 20
